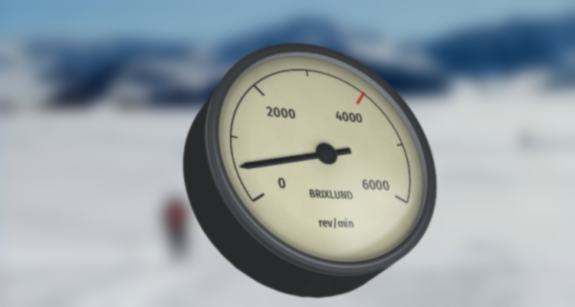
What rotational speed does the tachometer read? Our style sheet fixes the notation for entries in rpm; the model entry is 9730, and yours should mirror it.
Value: 500
